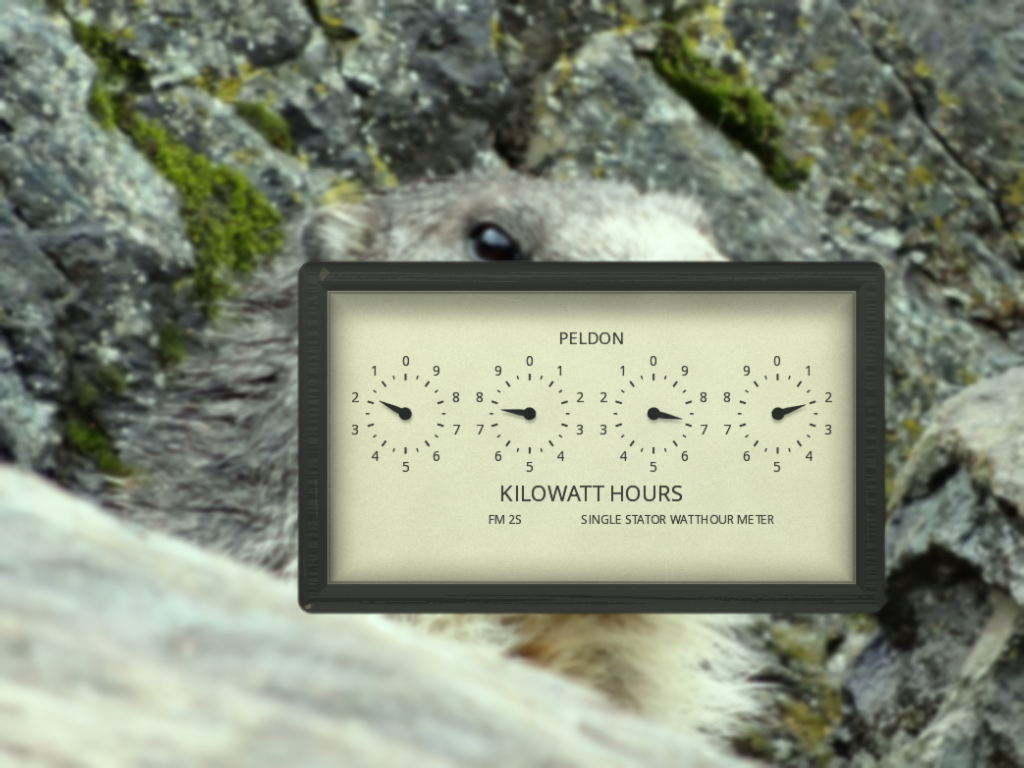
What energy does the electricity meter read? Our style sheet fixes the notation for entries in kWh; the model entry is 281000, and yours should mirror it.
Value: 1772
